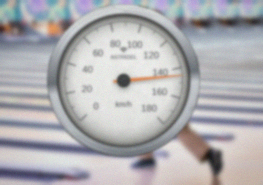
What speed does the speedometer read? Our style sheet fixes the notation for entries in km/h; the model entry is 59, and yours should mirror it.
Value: 145
